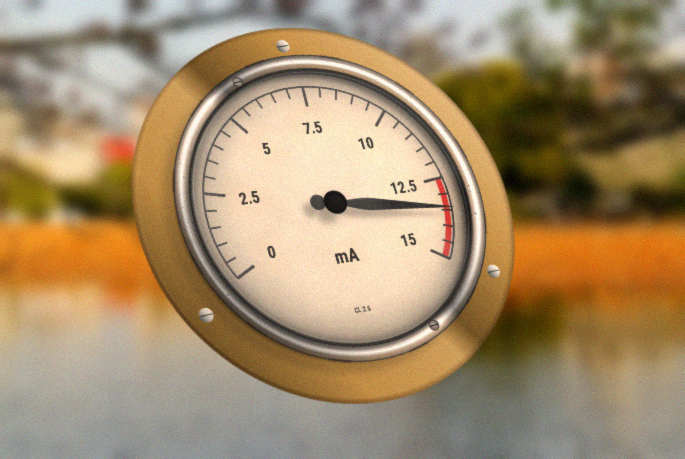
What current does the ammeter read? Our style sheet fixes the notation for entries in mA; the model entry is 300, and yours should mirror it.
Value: 13.5
